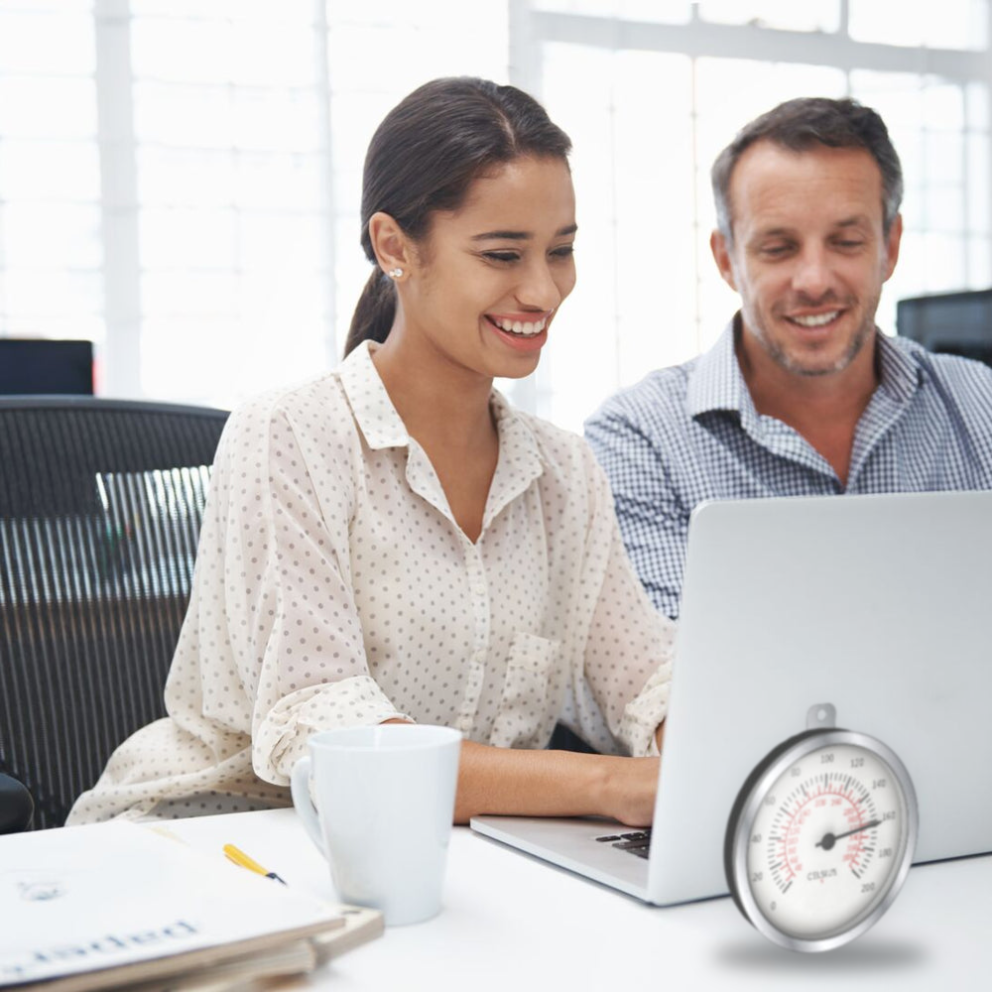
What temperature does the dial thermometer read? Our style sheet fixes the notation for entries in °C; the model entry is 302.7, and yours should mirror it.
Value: 160
